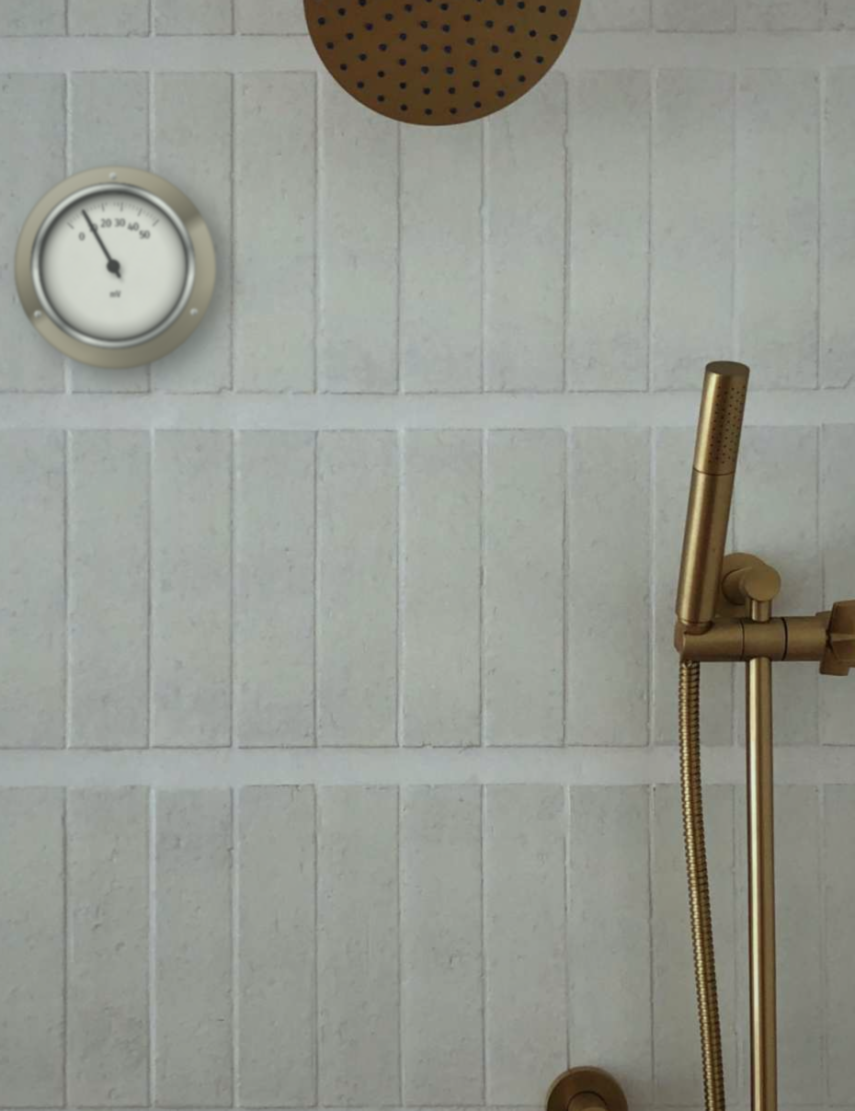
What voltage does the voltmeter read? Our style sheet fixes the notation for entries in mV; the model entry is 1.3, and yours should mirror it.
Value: 10
